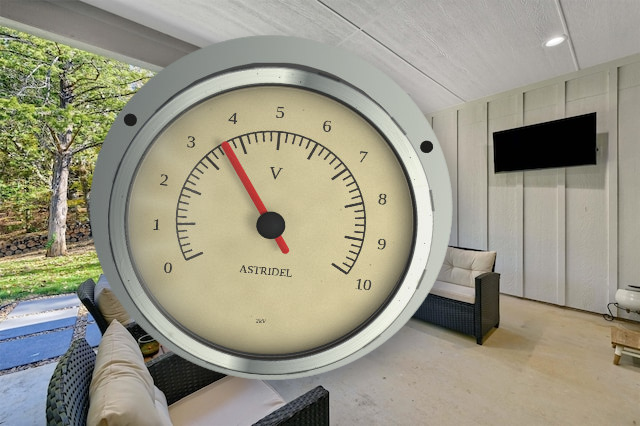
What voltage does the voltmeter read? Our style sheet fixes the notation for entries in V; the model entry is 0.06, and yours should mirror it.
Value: 3.6
